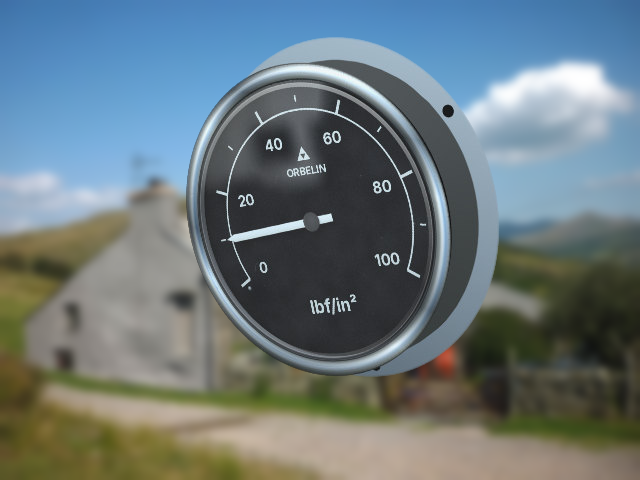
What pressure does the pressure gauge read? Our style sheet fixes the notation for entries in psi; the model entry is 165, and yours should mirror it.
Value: 10
